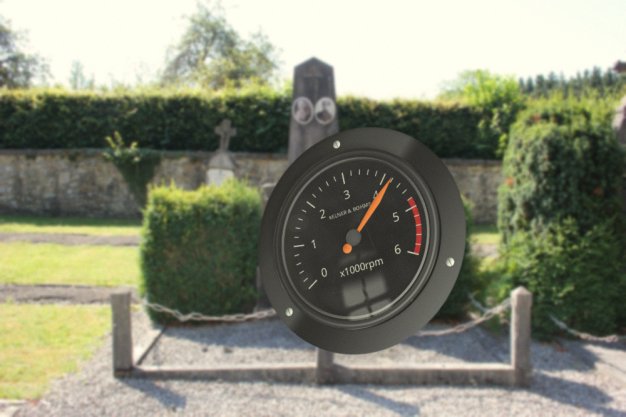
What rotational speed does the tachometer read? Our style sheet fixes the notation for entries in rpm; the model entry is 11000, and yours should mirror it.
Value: 4200
